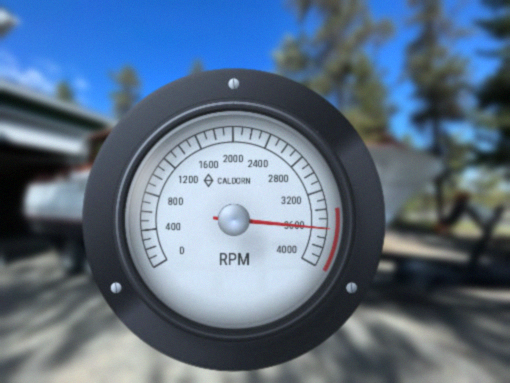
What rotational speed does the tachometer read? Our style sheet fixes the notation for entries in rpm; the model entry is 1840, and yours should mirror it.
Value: 3600
